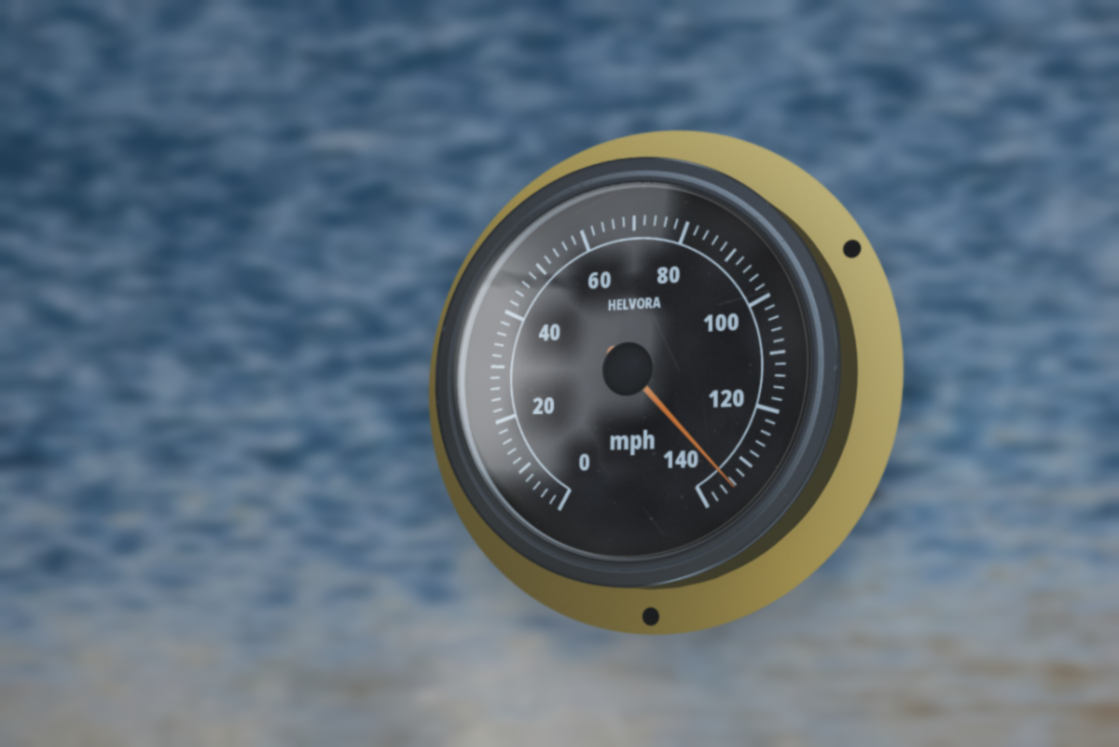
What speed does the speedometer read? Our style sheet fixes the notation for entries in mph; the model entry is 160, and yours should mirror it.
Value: 134
